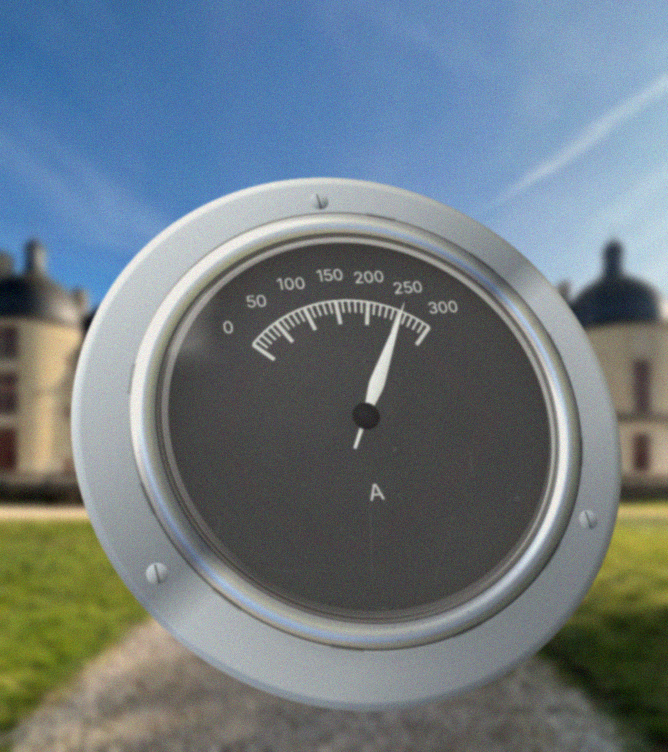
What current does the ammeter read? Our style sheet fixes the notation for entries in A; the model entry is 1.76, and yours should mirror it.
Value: 250
